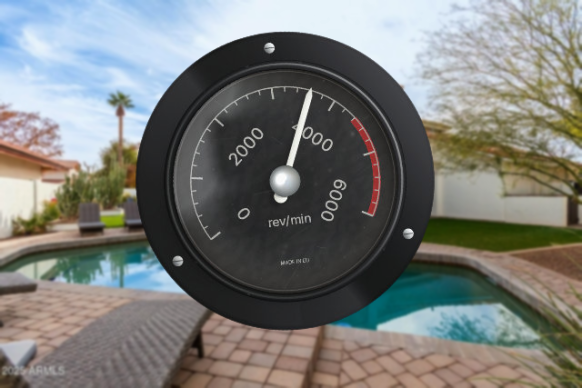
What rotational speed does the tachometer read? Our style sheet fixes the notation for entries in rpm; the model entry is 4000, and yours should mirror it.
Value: 3600
